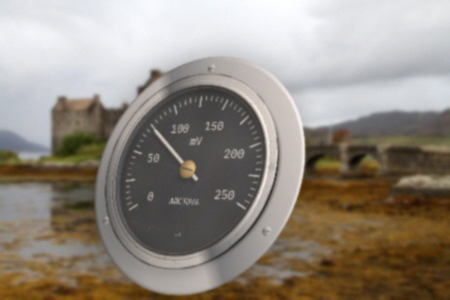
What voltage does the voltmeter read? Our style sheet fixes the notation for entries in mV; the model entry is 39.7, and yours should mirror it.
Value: 75
